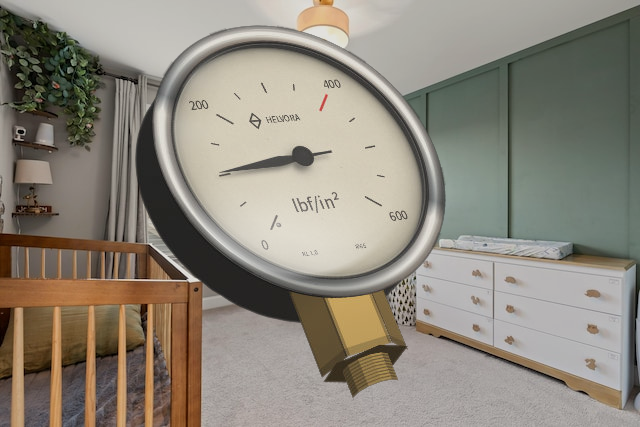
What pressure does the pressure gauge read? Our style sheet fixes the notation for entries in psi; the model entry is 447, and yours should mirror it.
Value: 100
